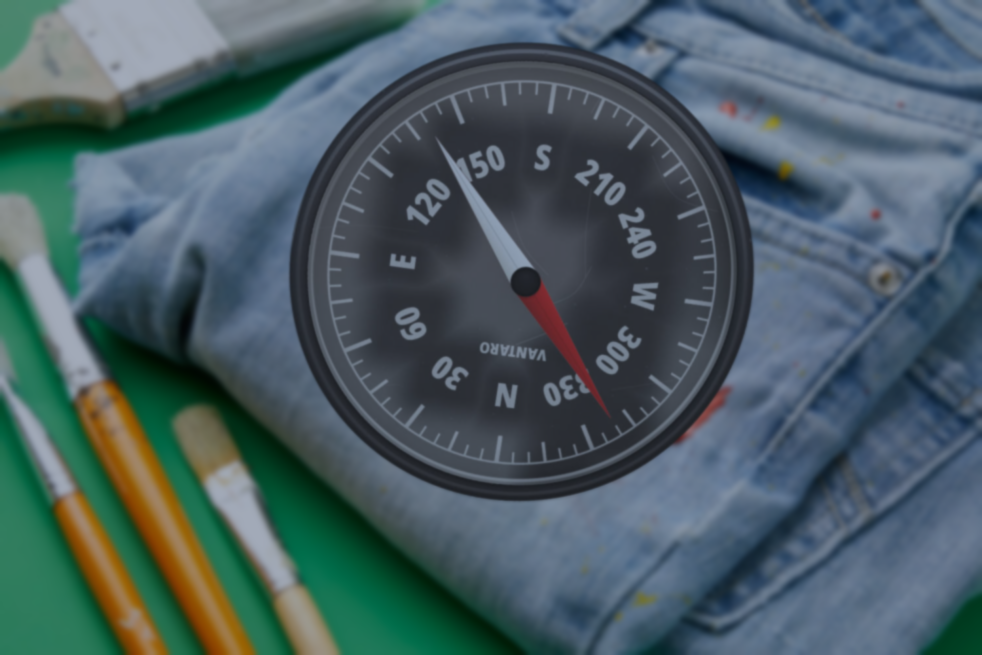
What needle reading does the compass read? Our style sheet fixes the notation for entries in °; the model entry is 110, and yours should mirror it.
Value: 320
